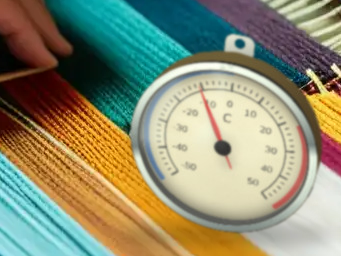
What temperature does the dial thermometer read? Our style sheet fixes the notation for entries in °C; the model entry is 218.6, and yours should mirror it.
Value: -10
